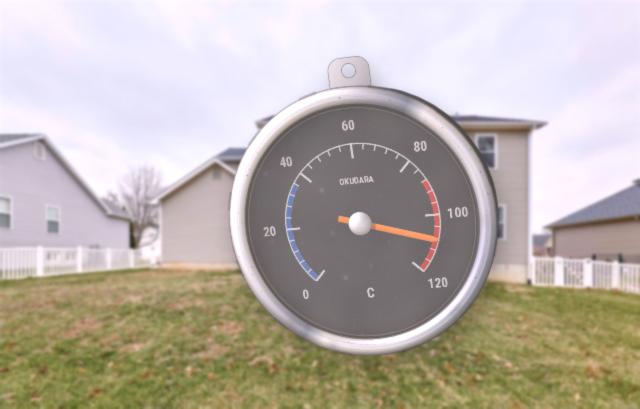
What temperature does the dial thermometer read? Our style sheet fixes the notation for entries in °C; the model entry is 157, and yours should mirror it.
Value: 108
